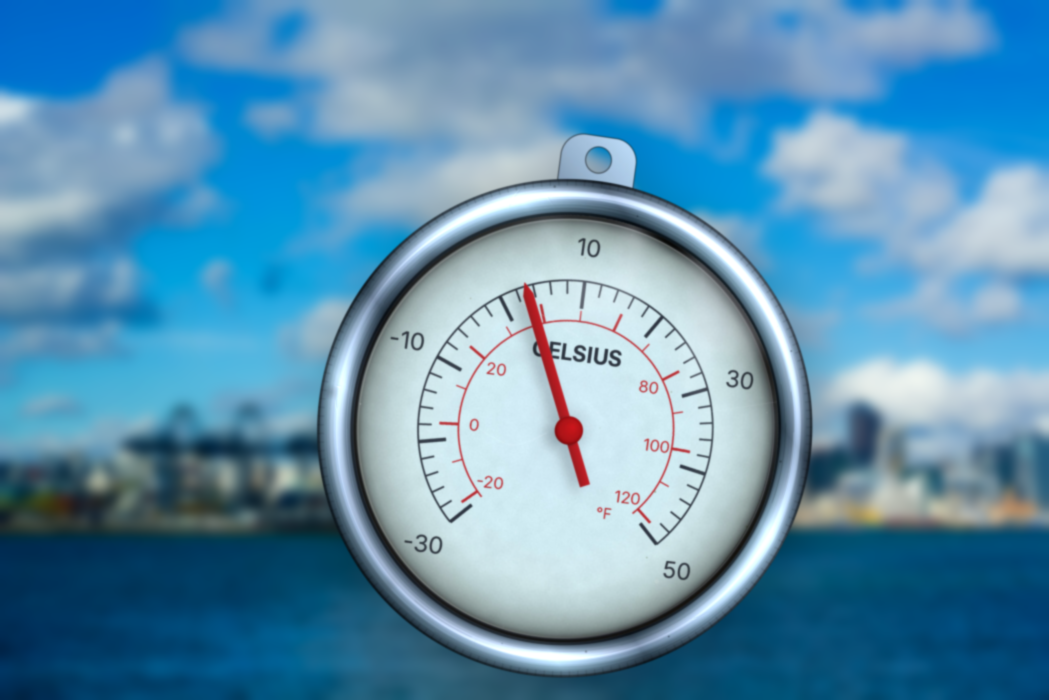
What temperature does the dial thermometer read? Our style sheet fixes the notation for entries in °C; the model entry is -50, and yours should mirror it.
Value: 3
